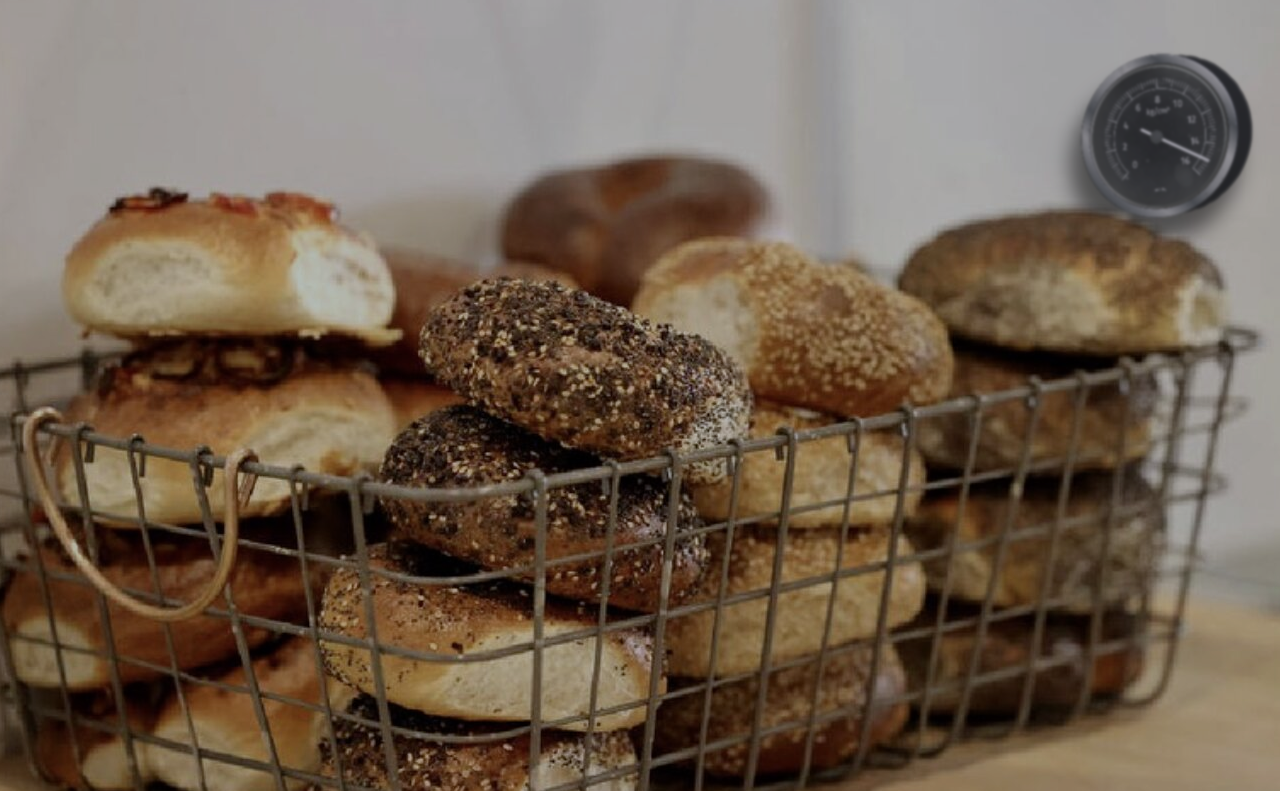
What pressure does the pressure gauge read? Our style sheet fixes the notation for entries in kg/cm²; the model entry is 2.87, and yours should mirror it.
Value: 15
